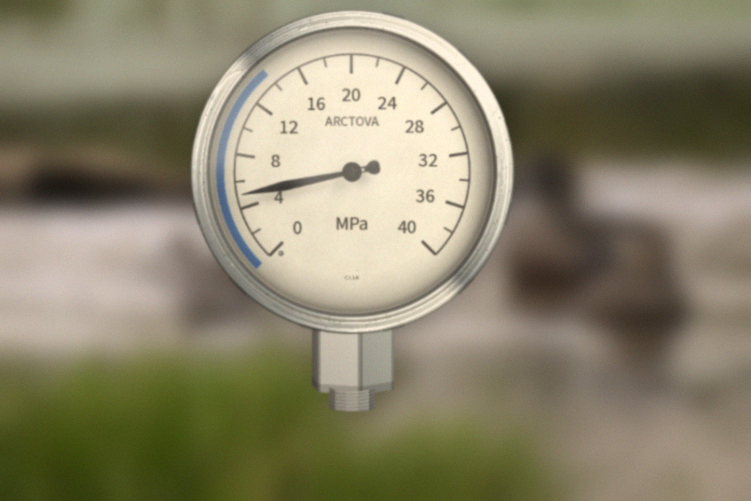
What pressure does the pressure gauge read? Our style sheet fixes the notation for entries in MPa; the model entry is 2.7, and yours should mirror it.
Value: 5
